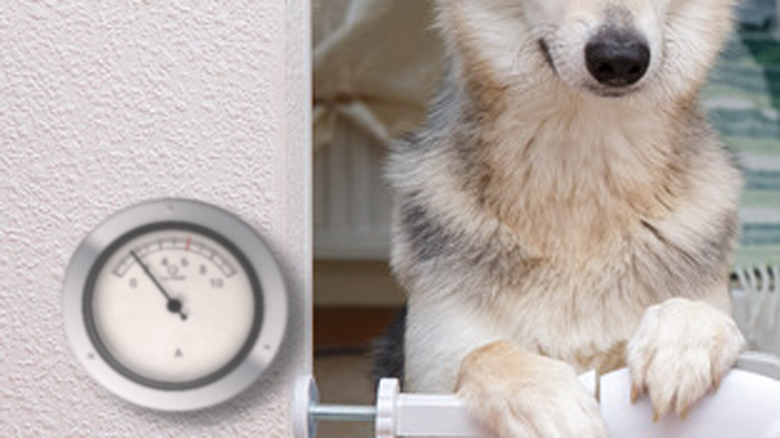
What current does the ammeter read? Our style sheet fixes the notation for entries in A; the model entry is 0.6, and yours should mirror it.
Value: 2
